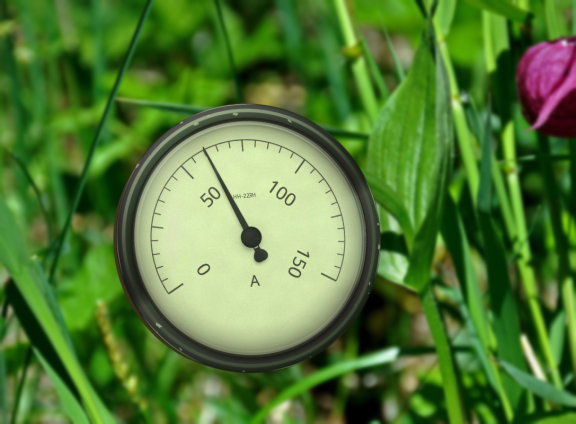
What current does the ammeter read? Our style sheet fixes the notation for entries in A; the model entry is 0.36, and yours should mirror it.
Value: 60
